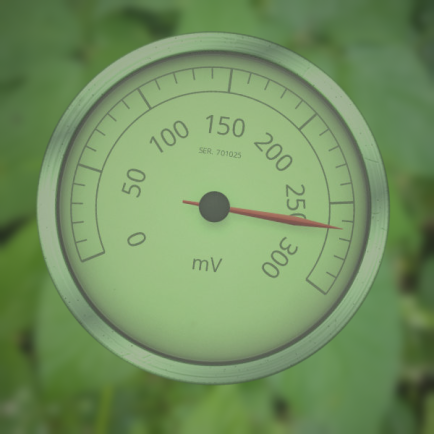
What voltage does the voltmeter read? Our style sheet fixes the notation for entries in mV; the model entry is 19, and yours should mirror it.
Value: 265
